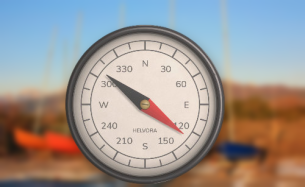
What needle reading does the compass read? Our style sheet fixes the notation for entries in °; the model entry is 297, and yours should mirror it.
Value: 127.5
